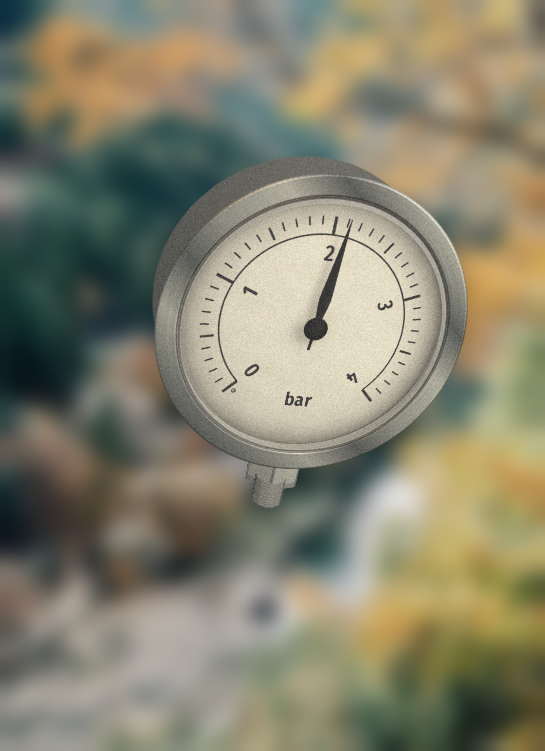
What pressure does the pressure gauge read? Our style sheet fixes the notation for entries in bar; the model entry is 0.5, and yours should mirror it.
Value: 2.1
